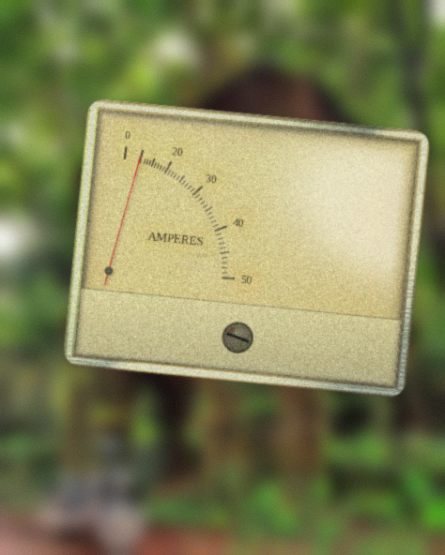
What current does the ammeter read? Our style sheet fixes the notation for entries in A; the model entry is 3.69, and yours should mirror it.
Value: 10
